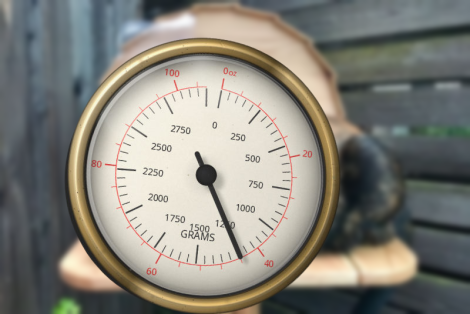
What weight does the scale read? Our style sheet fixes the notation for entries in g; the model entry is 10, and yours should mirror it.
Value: 1250
